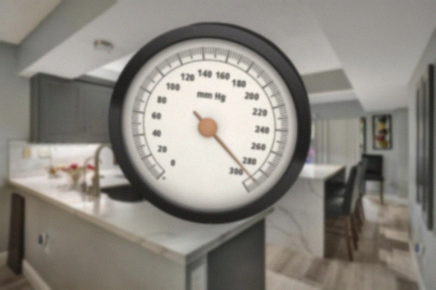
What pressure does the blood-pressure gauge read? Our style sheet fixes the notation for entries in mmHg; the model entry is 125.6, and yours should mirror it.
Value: 290
